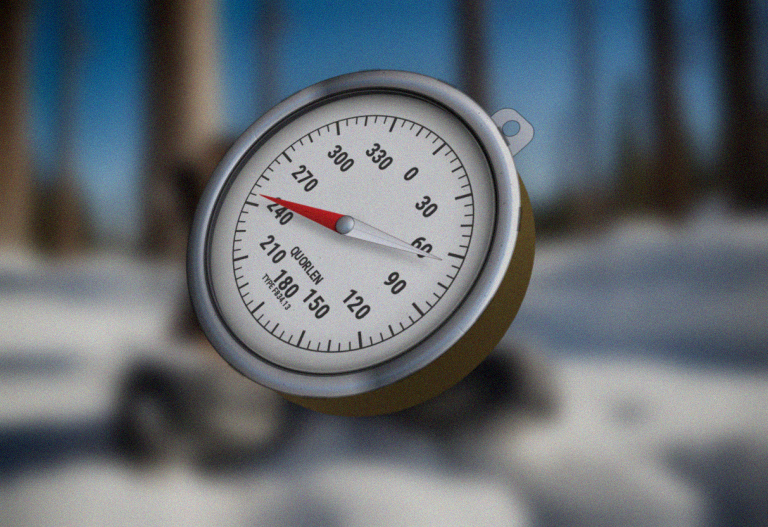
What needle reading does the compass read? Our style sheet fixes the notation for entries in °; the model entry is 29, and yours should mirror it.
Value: 245
